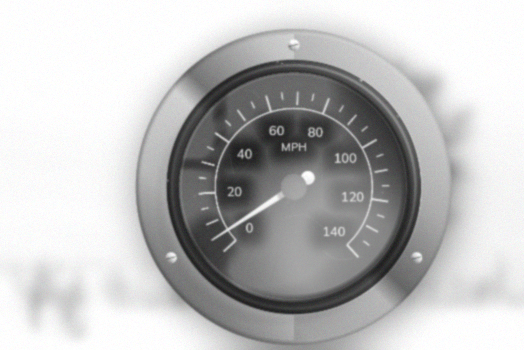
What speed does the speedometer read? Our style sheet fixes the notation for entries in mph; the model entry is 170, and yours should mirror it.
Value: 5
